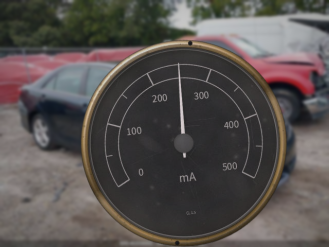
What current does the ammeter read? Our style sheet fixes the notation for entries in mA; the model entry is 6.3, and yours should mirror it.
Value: 250
